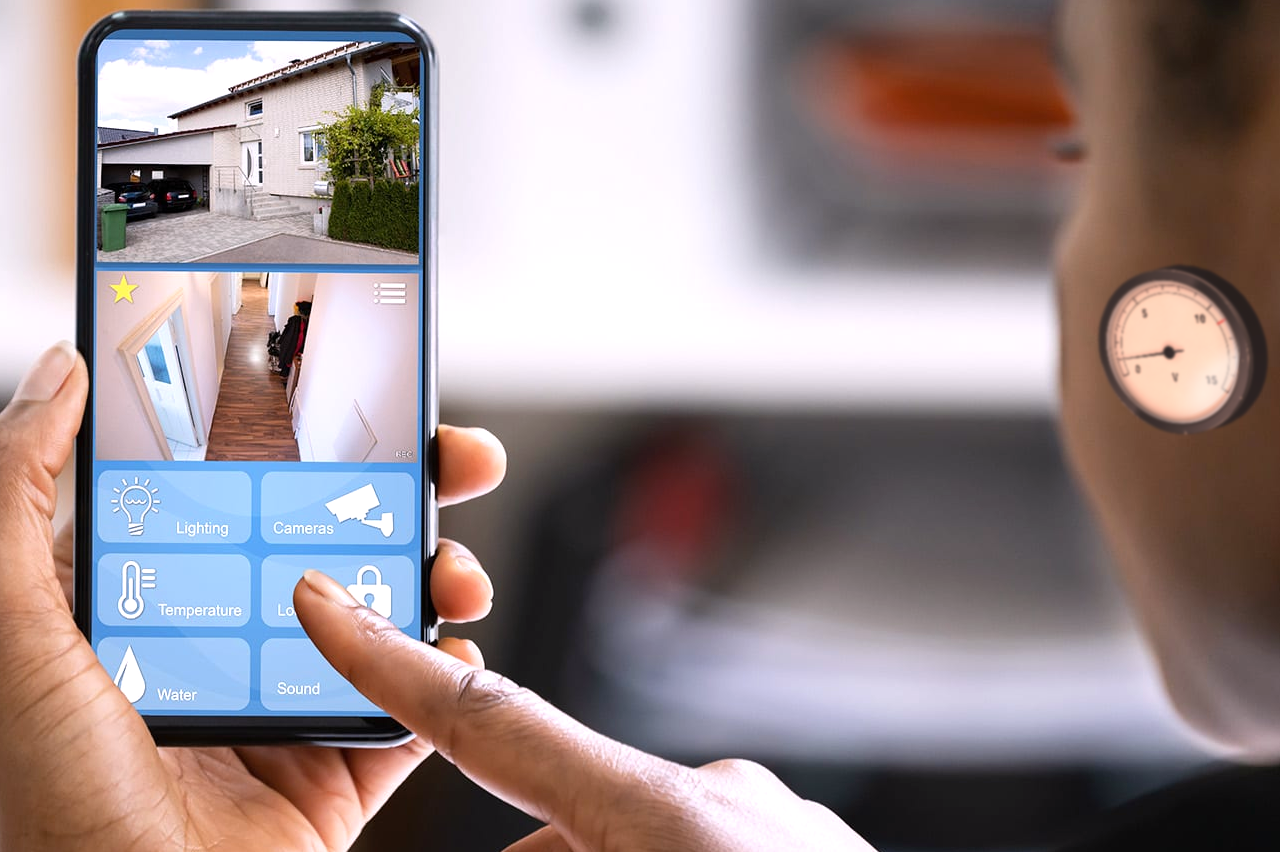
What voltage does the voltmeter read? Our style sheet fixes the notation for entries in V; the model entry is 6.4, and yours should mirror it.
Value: 1
